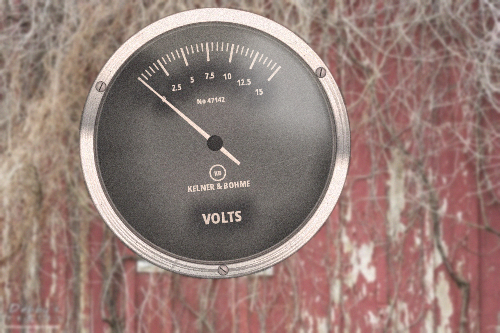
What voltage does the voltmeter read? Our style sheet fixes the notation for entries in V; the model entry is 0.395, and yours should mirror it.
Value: 0
